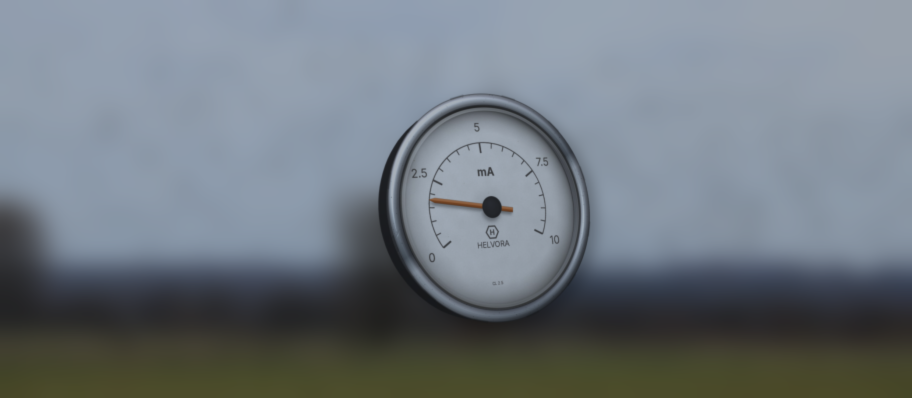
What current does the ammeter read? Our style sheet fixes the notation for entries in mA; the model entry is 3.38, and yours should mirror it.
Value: 1.75
